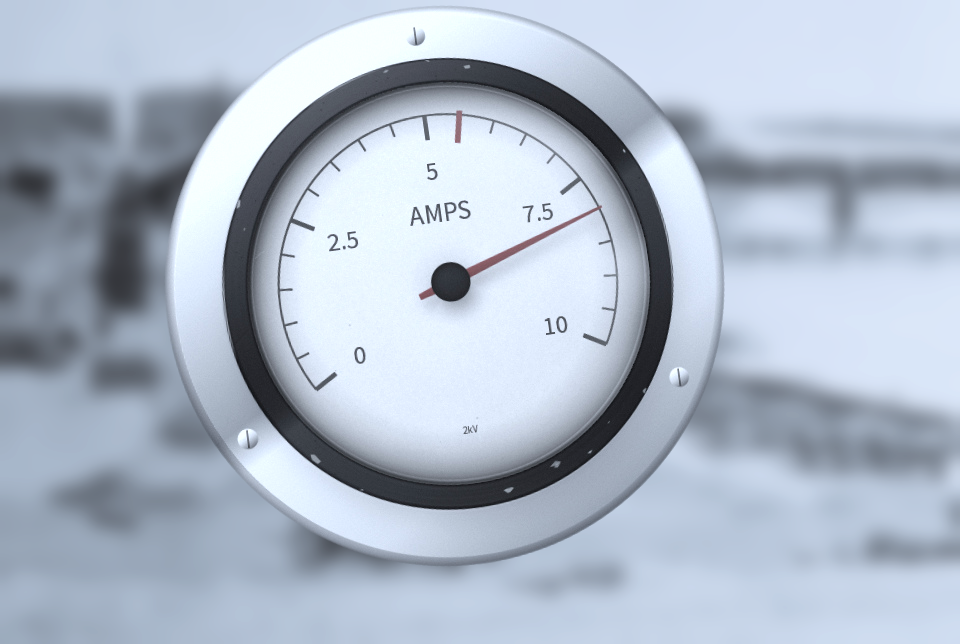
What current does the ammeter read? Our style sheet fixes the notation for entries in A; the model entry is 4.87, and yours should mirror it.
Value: 8
